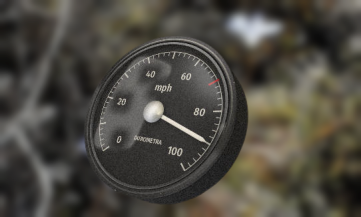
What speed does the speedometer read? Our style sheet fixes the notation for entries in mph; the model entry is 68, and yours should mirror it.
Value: 90
